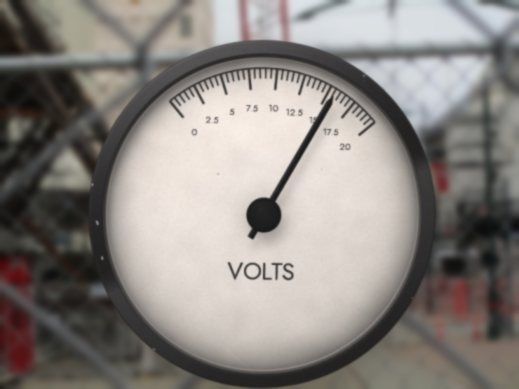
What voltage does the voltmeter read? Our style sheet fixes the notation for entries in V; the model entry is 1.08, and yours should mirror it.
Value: 15.5
